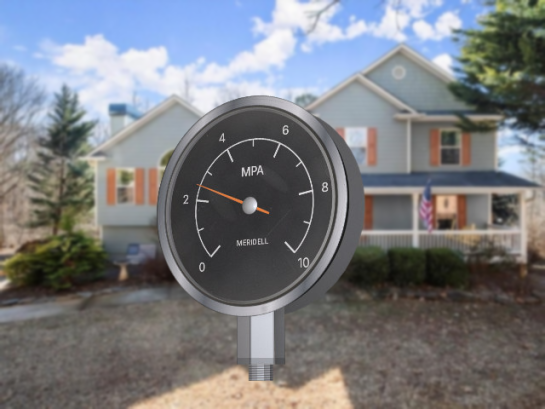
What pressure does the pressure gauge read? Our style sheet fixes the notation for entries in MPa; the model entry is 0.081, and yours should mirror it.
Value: 2.5
